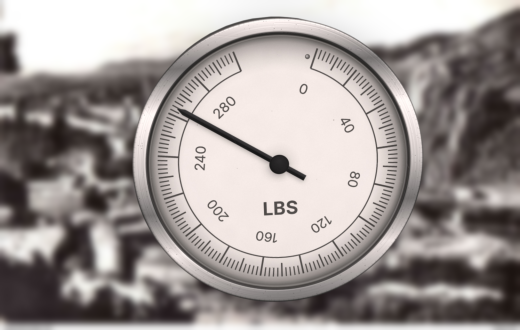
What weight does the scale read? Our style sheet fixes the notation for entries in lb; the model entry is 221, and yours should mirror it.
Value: 264
